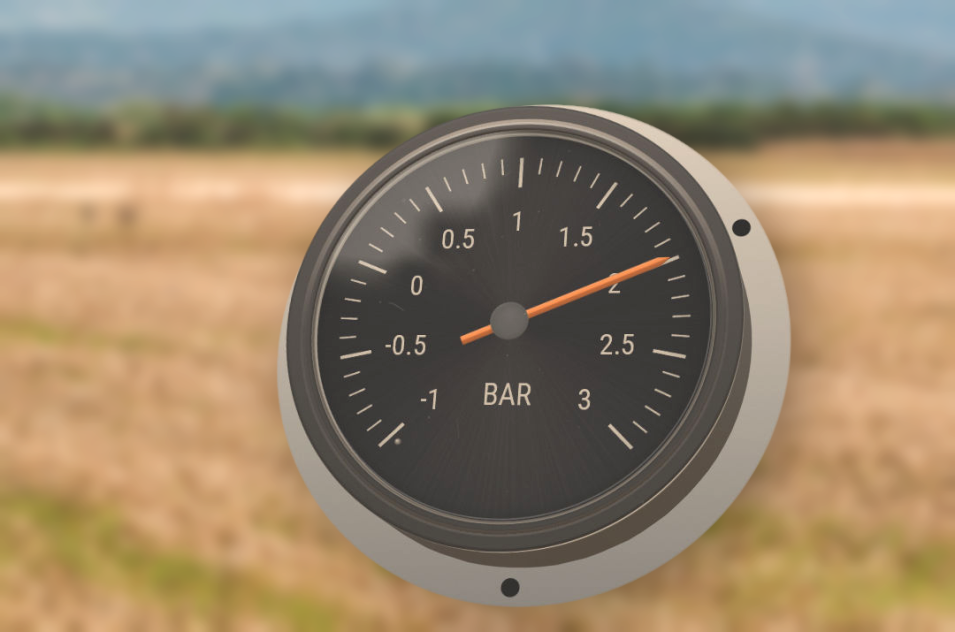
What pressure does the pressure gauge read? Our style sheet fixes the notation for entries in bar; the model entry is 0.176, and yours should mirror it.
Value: 2
